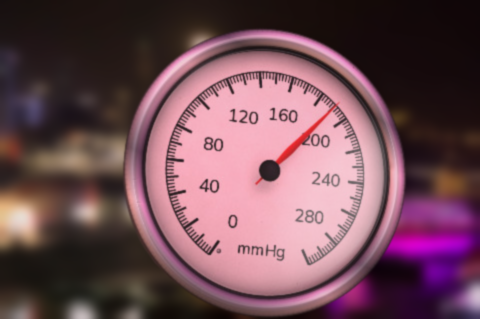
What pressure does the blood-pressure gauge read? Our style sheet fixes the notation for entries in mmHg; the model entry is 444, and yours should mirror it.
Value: 190
